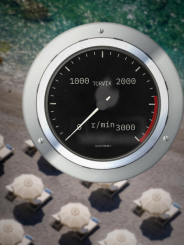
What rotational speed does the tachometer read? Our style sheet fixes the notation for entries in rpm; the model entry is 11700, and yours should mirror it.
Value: 0
